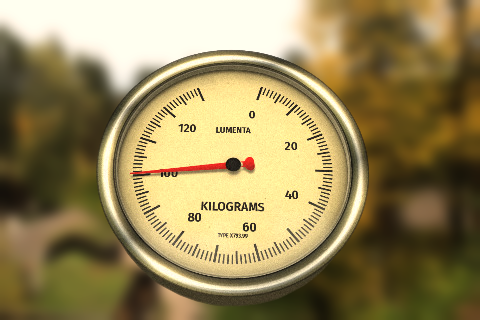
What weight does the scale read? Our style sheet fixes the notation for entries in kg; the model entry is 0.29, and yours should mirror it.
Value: 100
